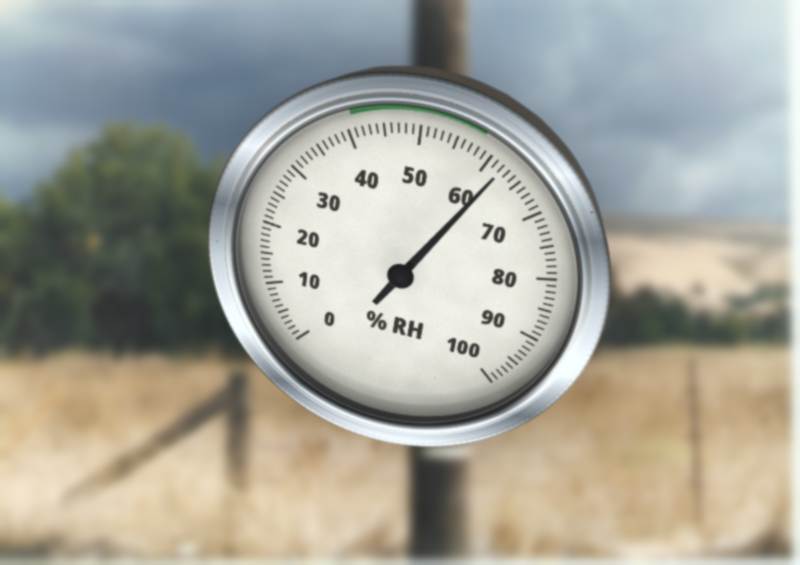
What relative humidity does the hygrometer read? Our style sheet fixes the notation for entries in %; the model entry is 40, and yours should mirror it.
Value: 62
